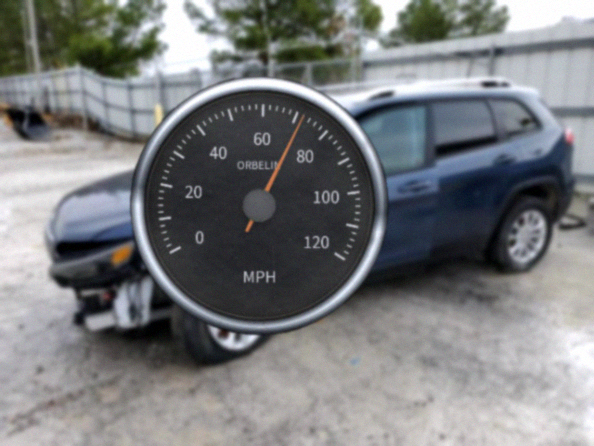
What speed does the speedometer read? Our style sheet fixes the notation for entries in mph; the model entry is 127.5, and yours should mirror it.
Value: 72
